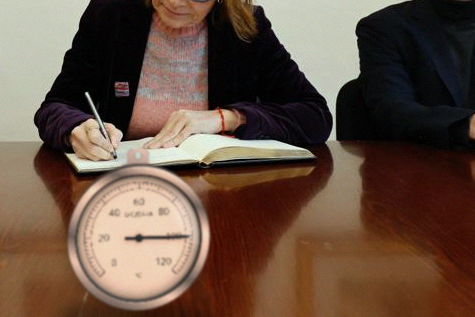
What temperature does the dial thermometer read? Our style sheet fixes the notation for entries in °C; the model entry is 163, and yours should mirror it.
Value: 100
